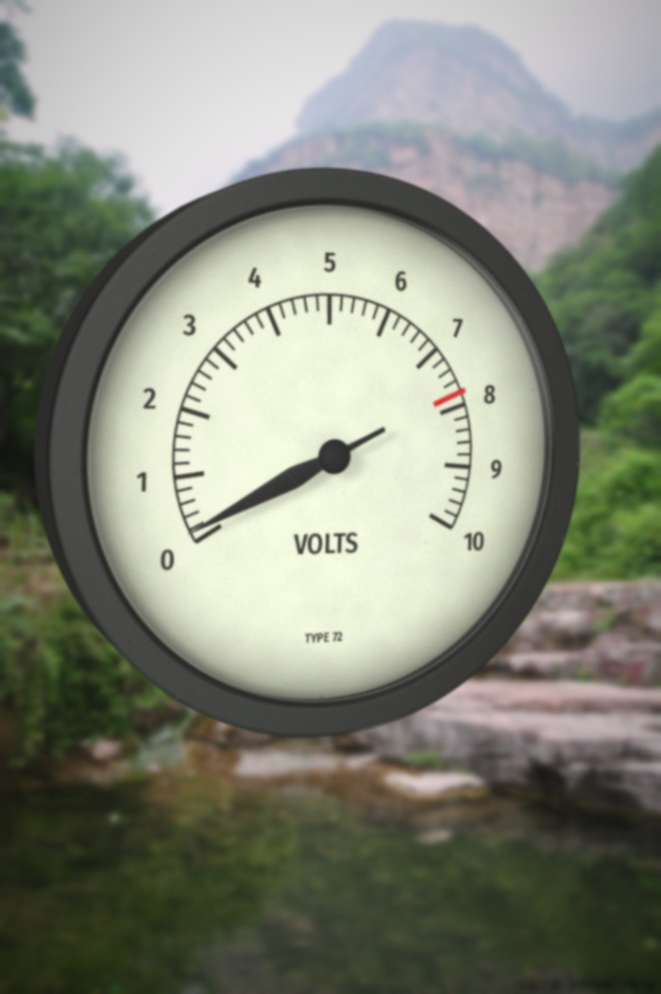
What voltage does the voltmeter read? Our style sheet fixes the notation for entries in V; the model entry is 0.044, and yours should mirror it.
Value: 0.2
